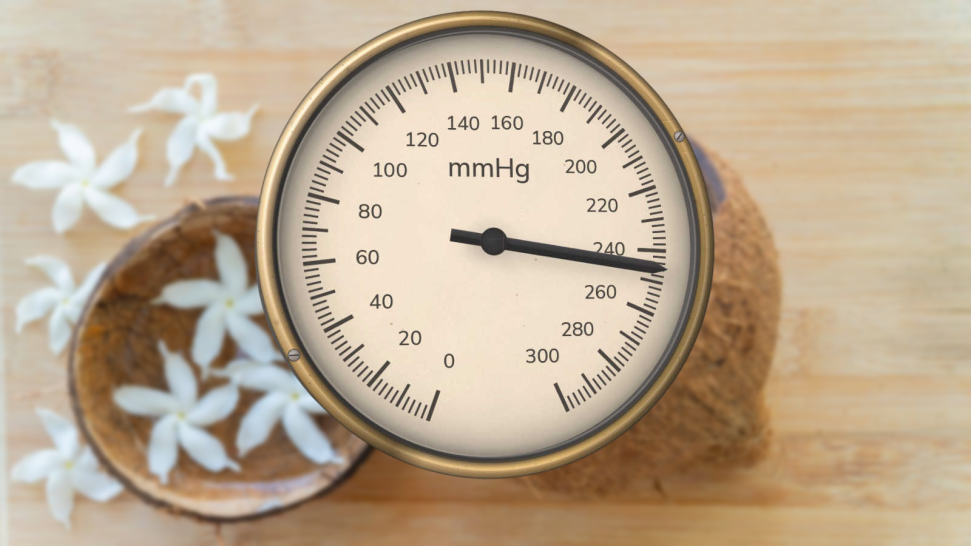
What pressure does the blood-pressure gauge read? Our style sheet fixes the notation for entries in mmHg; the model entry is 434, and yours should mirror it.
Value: 246
